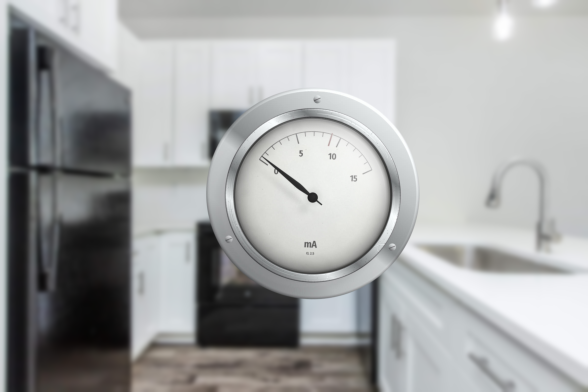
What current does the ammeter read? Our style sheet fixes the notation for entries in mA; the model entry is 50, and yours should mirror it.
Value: 0.5
